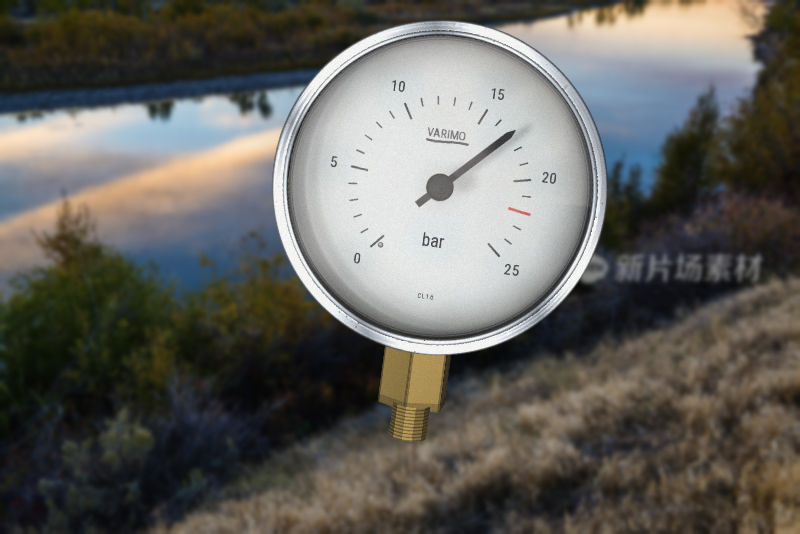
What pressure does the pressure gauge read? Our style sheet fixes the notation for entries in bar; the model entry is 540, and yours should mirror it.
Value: 17
